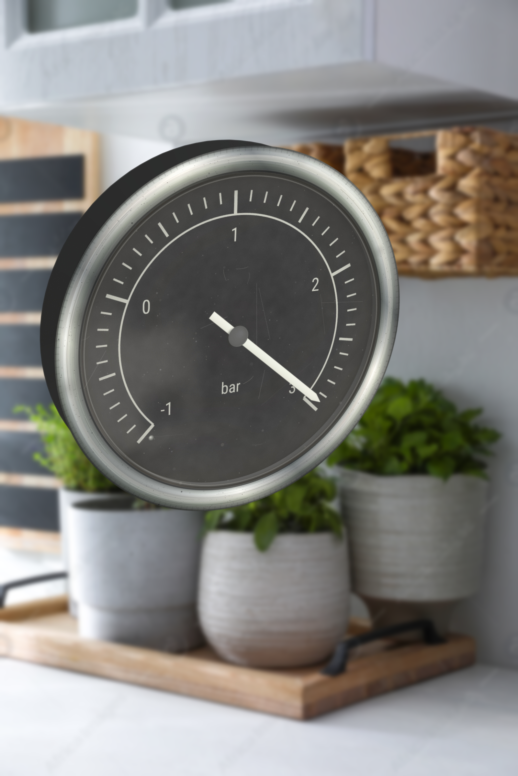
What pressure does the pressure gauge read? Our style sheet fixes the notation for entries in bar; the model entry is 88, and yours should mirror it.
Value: 2.95
